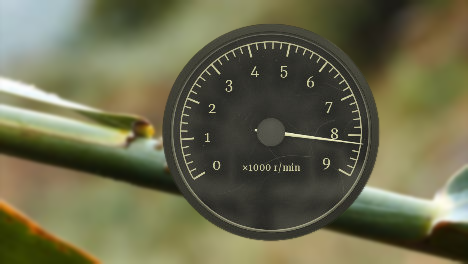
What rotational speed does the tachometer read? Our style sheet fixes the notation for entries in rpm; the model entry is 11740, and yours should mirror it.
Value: 8200
